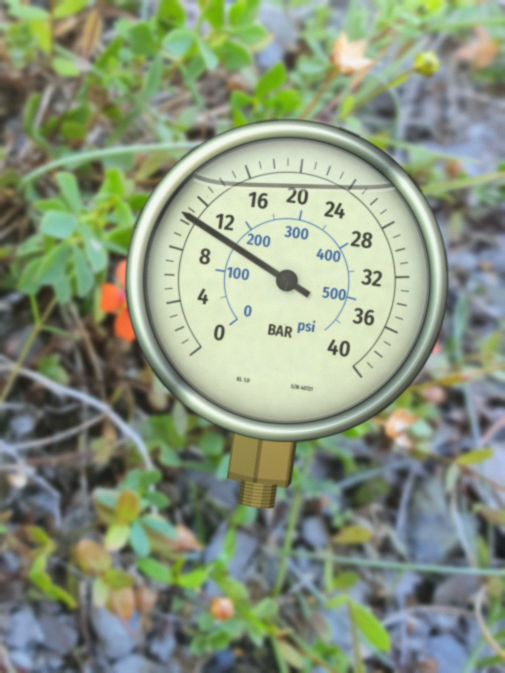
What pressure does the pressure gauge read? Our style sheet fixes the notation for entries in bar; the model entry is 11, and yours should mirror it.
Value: 10.5
